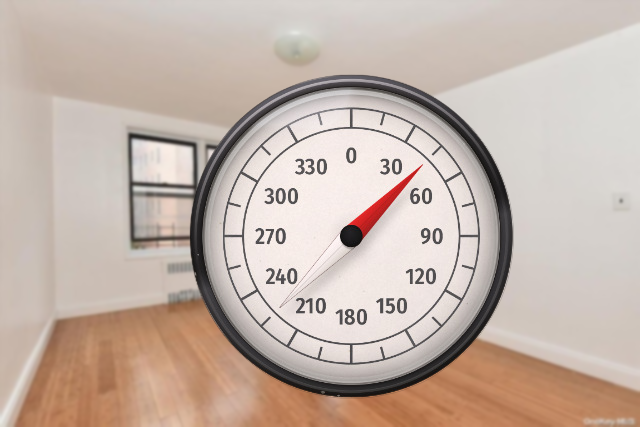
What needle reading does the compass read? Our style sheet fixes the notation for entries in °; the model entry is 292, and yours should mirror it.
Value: 45
